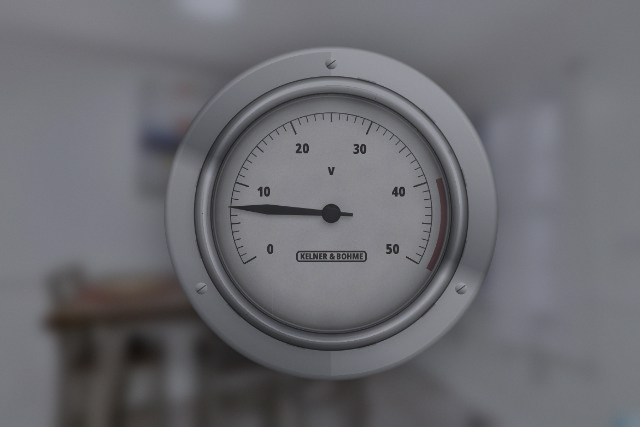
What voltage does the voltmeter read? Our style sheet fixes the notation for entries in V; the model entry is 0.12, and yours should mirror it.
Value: 7
